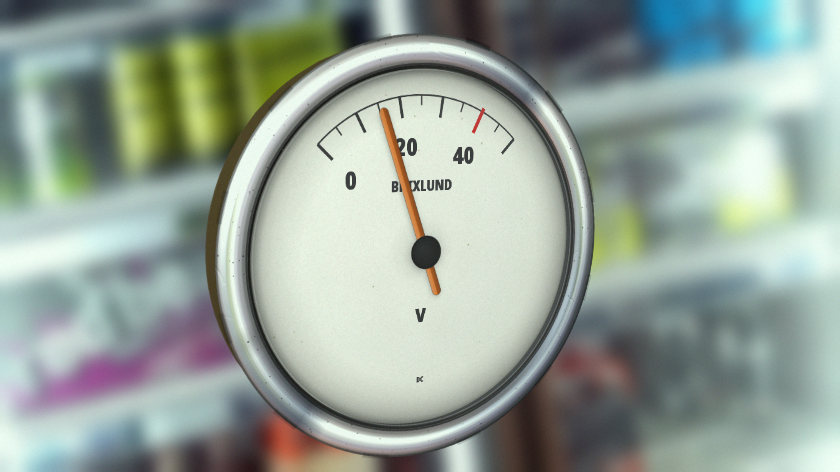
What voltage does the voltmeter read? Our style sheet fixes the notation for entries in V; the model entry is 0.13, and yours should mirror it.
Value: 15
